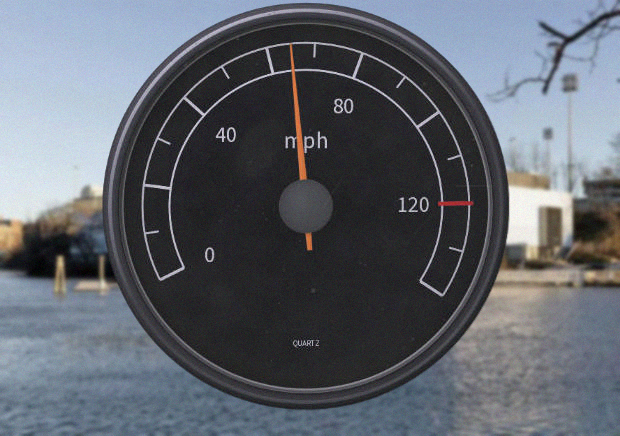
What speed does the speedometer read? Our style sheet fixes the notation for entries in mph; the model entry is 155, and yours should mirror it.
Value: 65
